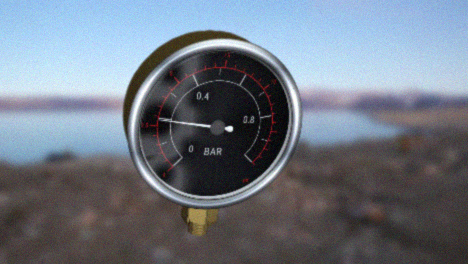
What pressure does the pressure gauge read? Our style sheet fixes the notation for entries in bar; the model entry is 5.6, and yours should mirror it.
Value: 0.2
